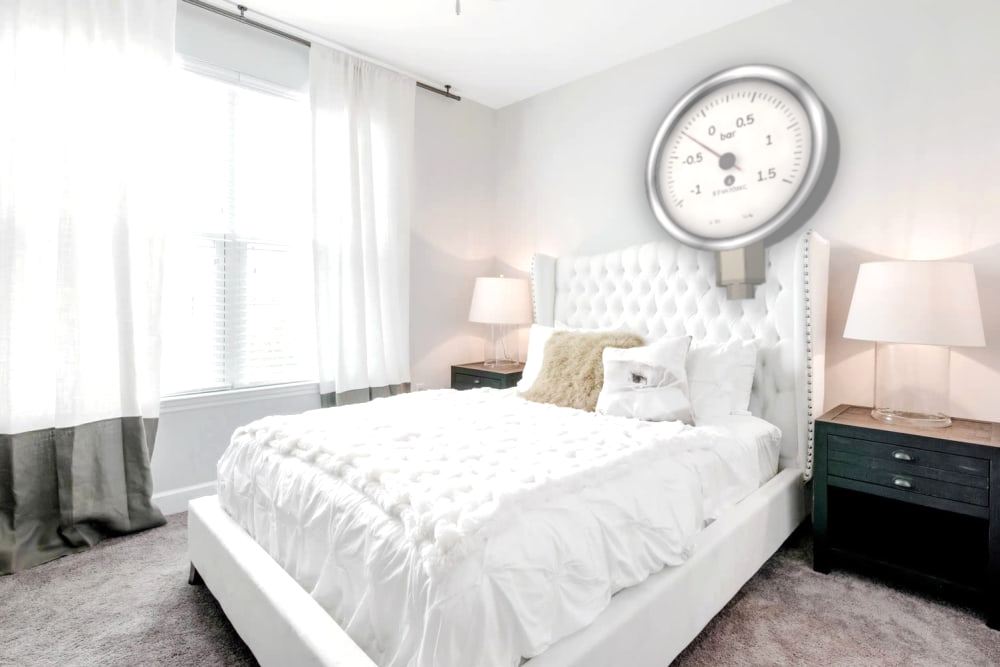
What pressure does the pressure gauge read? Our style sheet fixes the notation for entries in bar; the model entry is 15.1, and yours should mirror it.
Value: -0.25
